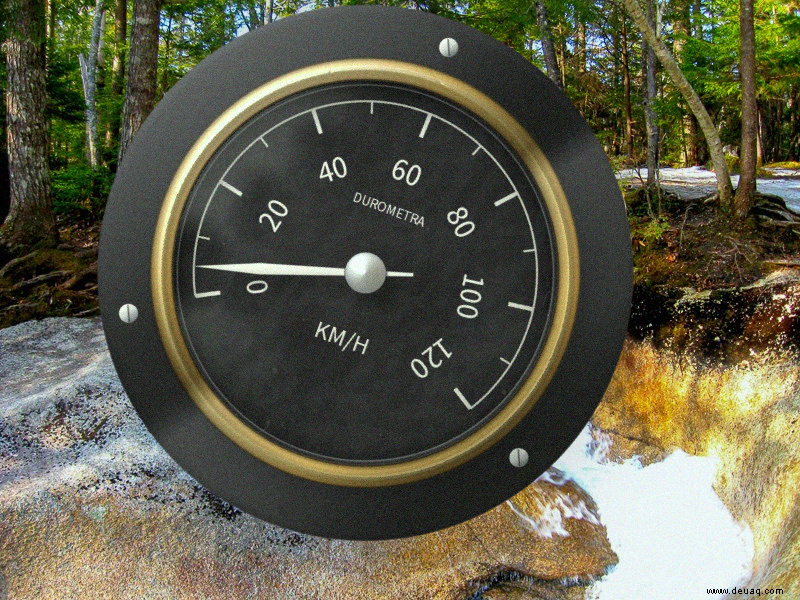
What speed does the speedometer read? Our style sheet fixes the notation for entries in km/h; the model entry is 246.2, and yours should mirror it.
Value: 5
